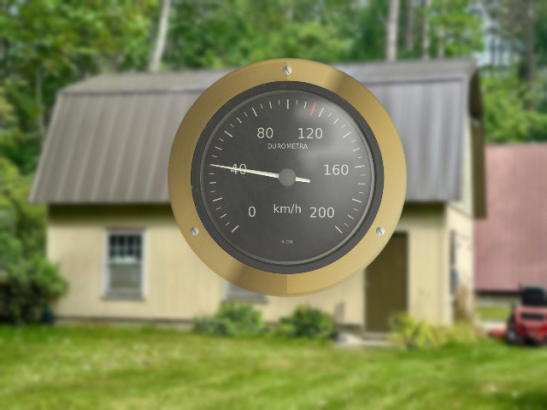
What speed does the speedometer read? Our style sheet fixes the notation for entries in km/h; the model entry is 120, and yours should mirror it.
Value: 40
